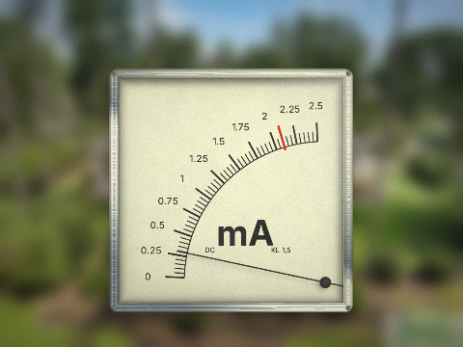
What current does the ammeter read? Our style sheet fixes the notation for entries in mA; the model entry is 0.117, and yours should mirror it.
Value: 0.3
